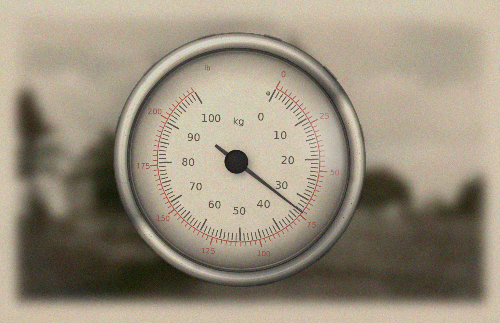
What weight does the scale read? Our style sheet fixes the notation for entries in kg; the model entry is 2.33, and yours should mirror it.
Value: 33
